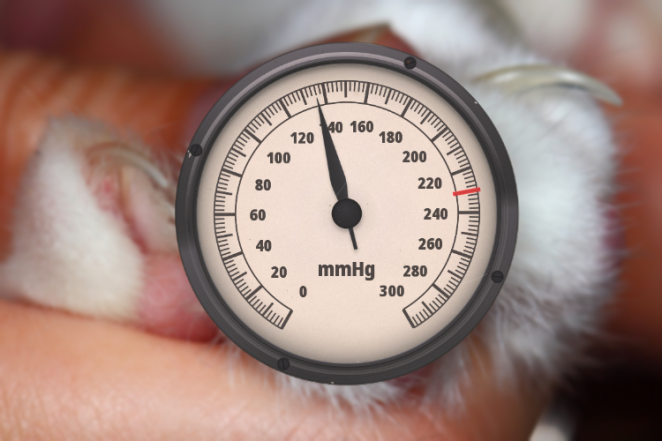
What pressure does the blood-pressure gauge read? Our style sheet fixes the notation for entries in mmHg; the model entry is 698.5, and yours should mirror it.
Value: 136
